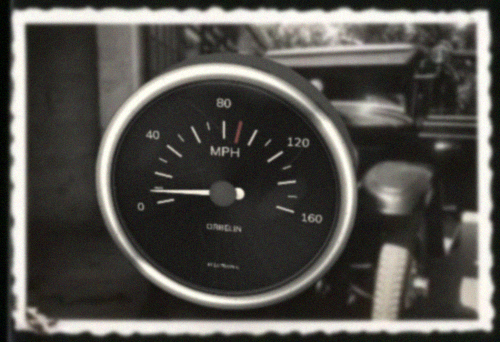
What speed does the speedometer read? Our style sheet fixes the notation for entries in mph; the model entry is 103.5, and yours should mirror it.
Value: 10
